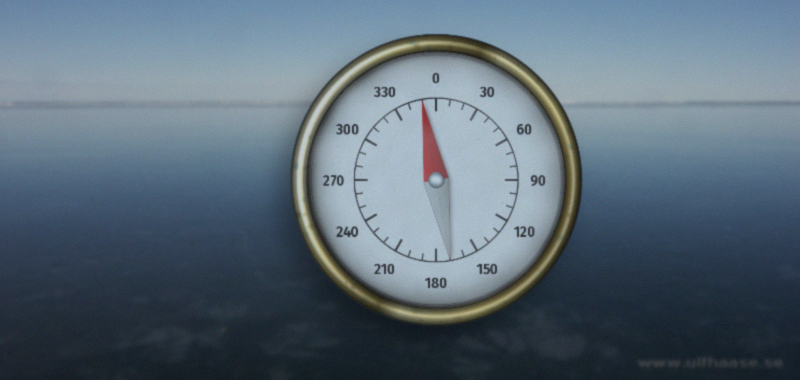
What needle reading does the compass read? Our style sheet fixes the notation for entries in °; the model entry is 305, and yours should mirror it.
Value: 350
